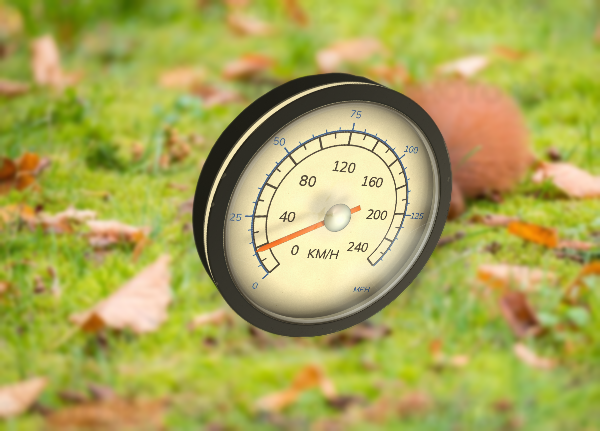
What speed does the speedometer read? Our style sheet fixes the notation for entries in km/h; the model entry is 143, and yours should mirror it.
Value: 20
